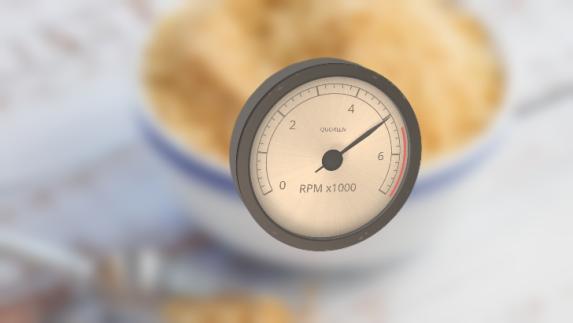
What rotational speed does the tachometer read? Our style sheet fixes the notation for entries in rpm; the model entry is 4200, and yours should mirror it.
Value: 5000
